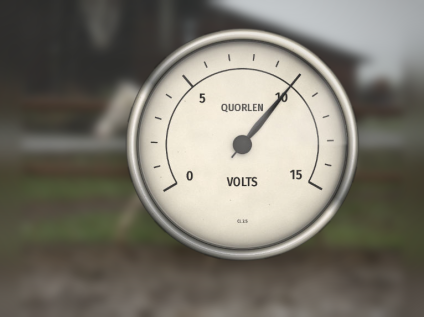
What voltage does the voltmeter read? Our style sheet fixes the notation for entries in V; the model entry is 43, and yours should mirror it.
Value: 10
